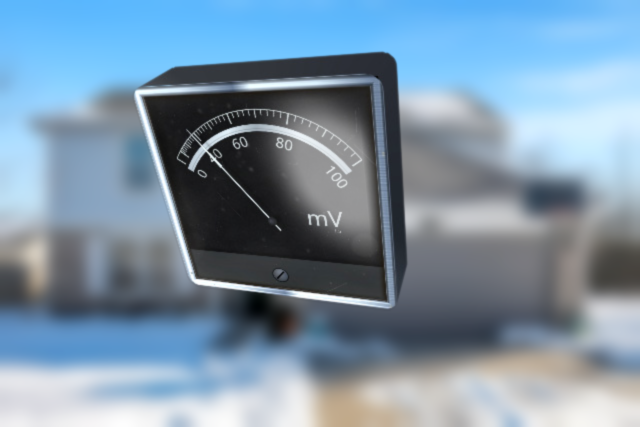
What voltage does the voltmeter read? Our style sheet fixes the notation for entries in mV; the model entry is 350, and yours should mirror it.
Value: 40
